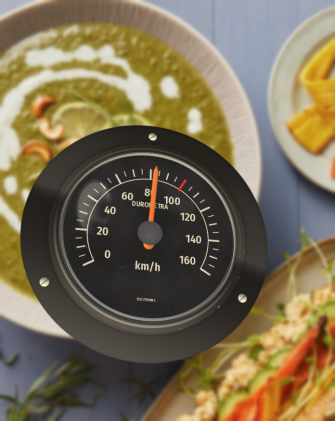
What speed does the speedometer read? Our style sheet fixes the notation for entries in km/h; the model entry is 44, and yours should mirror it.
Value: 82.5
